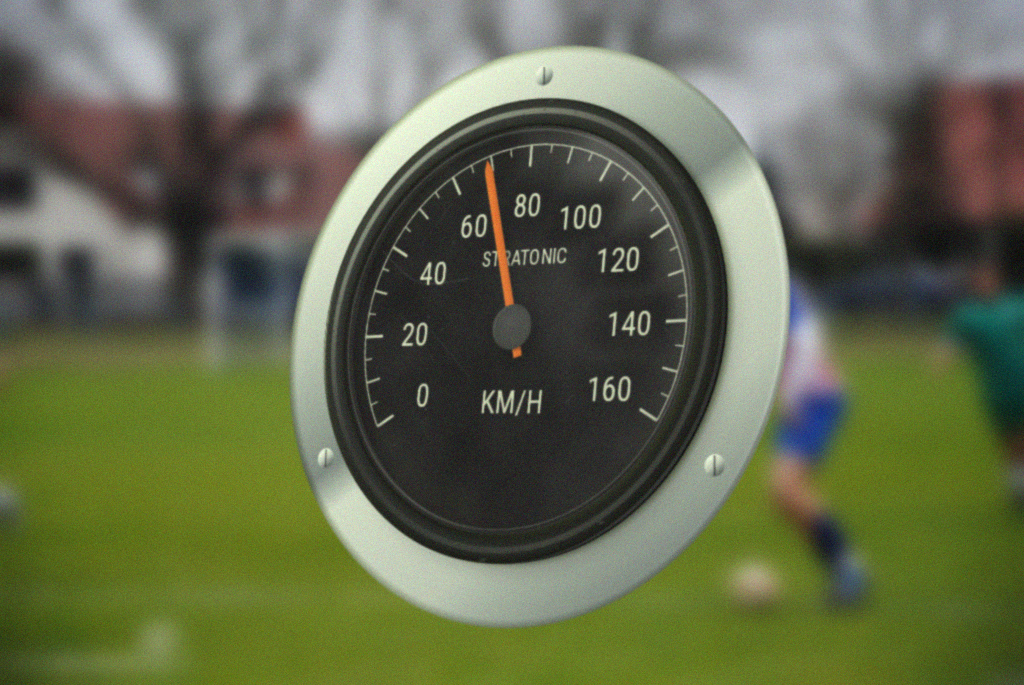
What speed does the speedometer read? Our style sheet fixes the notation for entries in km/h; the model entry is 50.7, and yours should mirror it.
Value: 70
